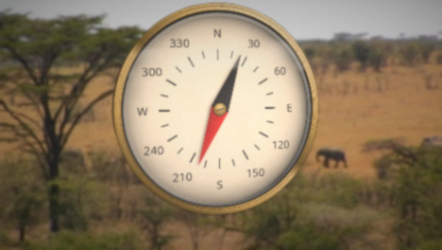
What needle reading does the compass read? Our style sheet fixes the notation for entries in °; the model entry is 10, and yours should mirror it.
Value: 202.5
